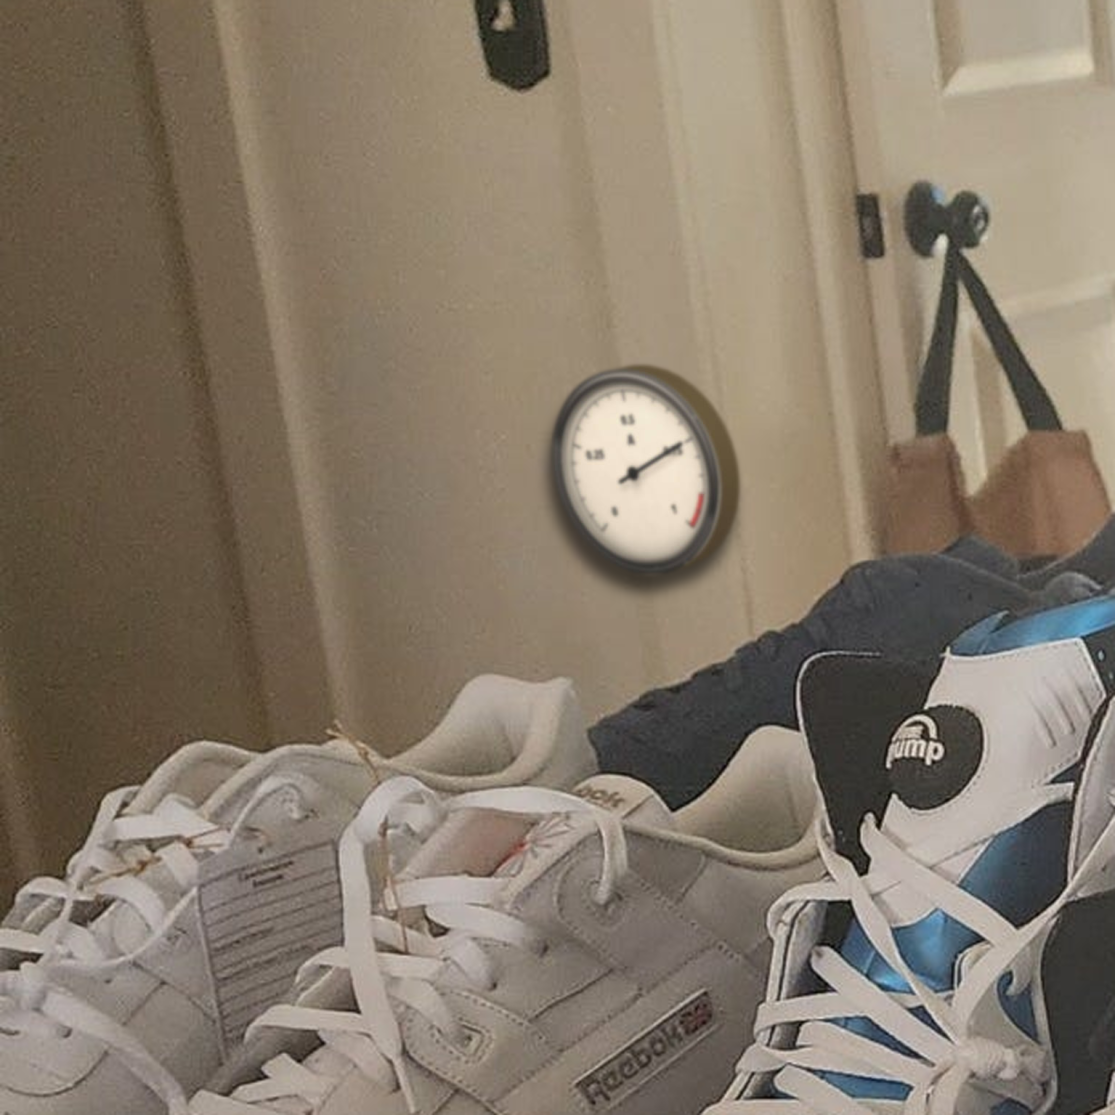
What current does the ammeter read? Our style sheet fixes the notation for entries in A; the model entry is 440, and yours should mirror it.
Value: 0.75
